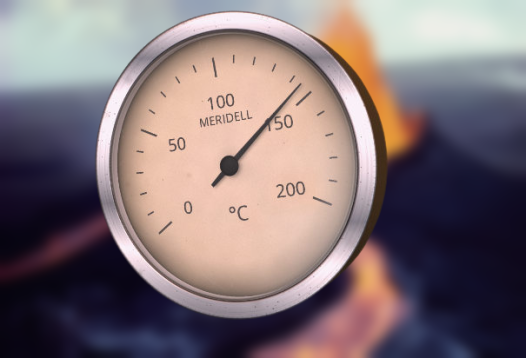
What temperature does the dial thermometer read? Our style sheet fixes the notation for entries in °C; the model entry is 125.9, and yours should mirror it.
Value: 145
